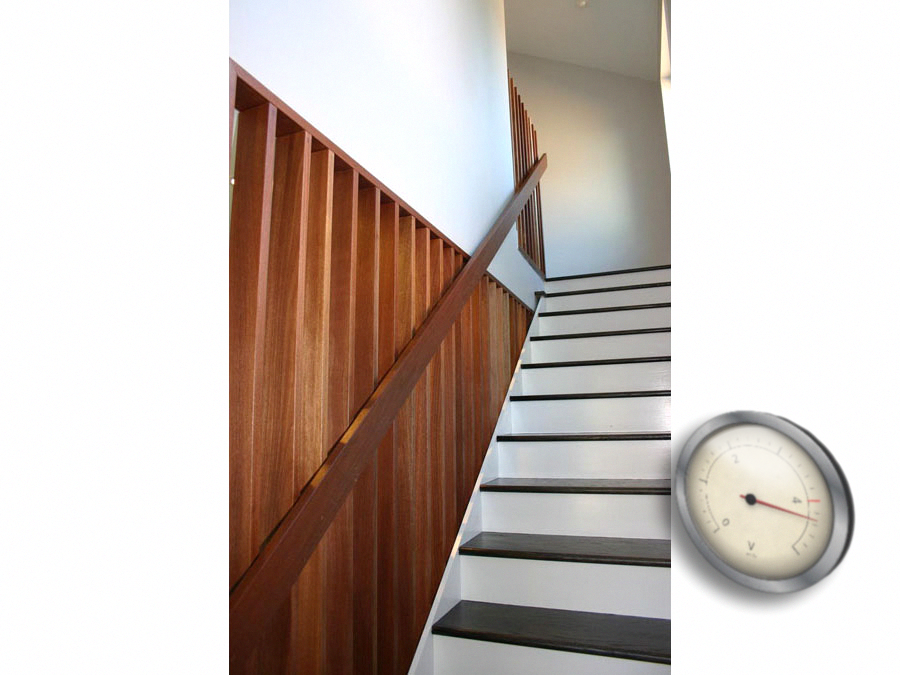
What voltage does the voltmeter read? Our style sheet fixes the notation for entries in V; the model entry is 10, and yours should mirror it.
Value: 4.3
